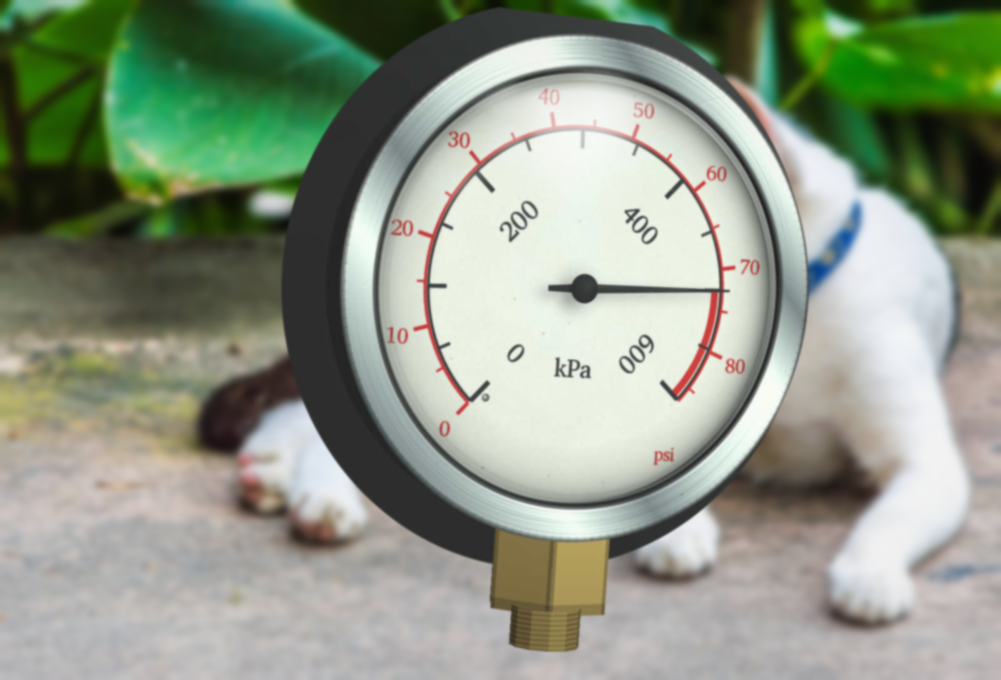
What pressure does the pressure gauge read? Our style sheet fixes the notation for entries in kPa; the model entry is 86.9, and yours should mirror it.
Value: 500
